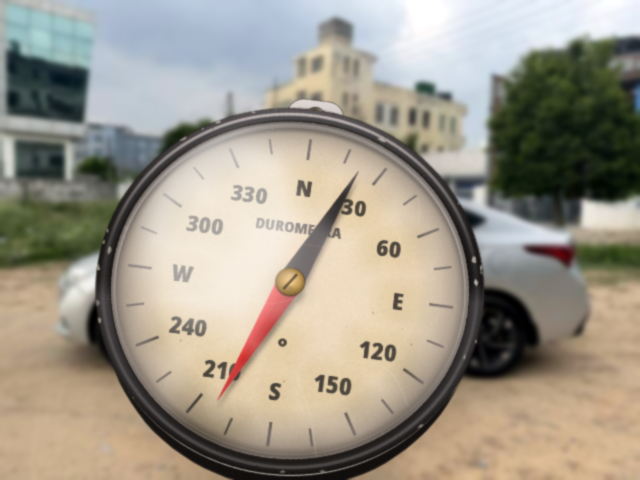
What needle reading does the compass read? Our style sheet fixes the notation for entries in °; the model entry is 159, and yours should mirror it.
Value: 202.5
